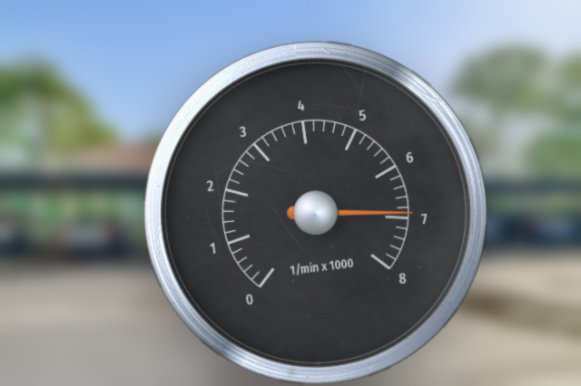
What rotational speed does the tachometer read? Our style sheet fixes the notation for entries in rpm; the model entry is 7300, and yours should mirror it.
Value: 6900
